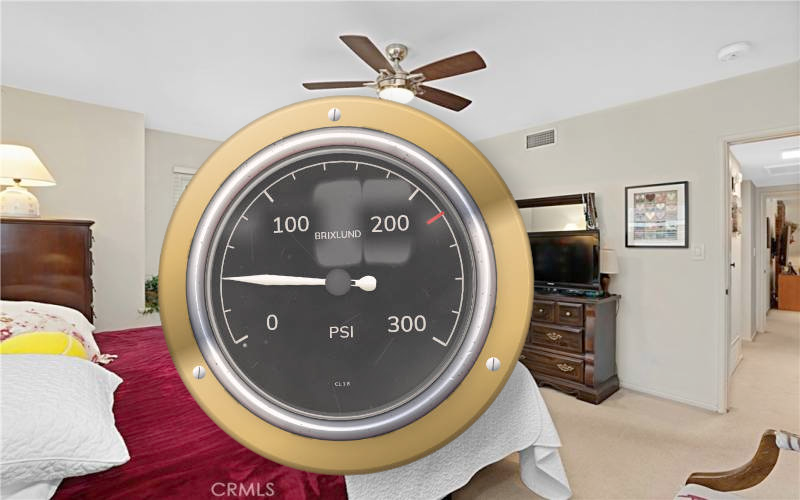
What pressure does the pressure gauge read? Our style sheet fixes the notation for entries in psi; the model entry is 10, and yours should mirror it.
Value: 40
